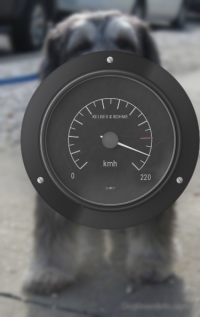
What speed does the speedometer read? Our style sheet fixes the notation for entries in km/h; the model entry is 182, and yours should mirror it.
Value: 200
